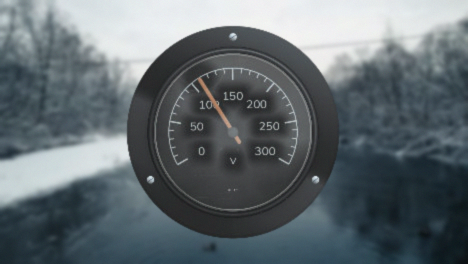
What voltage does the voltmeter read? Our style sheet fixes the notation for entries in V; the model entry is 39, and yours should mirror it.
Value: 110
